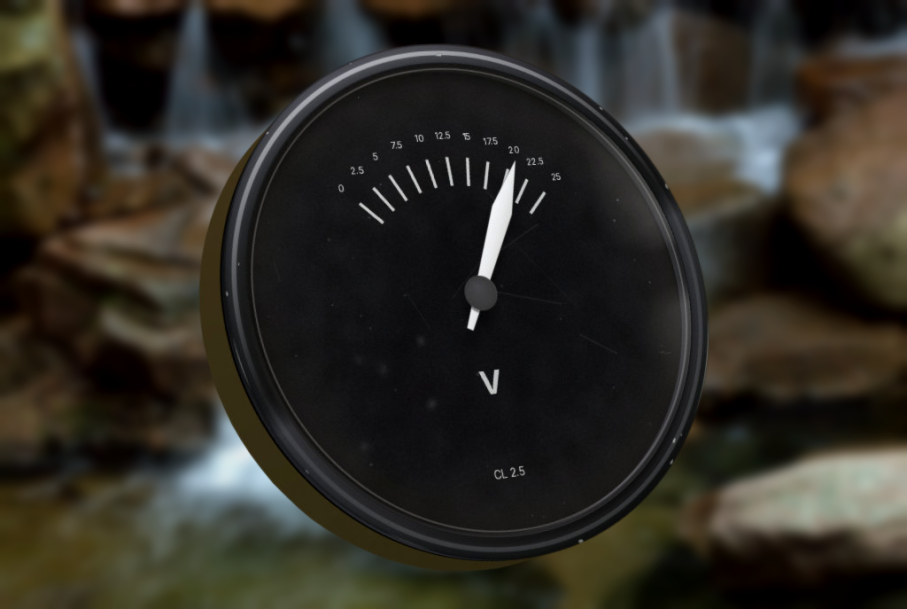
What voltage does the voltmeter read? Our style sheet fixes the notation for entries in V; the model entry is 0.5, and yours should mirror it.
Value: 20
